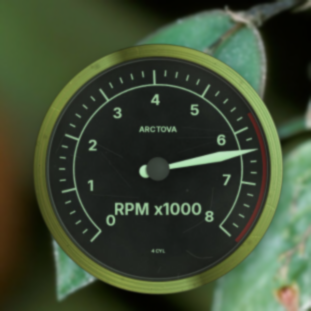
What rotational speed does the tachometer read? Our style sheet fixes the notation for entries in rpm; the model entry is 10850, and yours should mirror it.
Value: 6400
